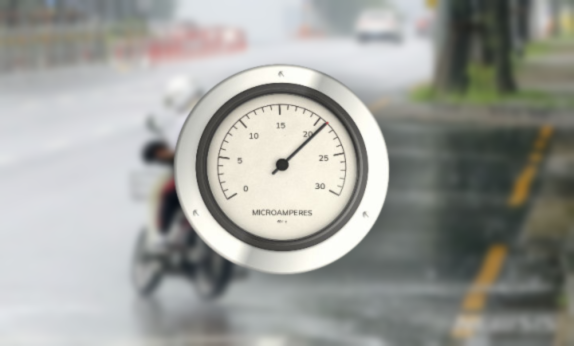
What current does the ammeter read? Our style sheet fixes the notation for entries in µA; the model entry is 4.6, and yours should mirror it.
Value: 21
